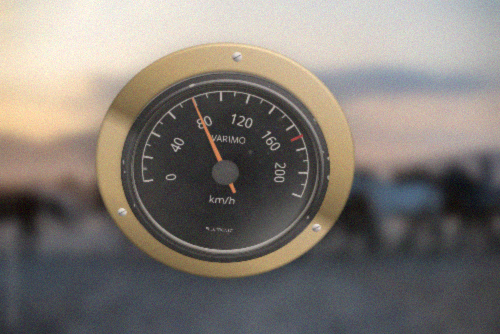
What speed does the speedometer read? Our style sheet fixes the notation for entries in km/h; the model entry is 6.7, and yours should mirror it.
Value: 80
